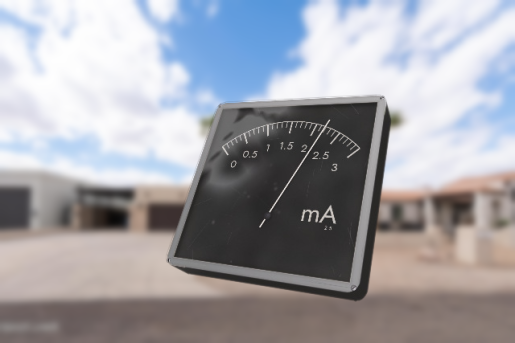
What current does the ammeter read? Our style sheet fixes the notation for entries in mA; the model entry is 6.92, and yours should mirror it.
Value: 2.2
